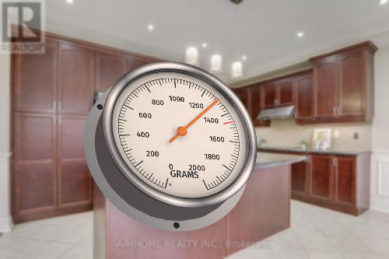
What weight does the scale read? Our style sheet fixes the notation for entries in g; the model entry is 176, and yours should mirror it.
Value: 1300
